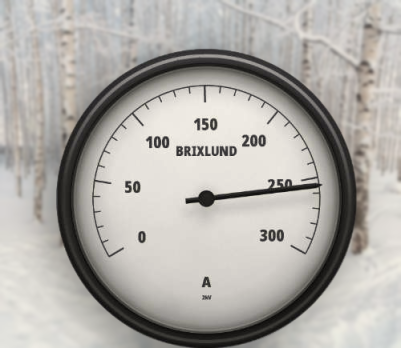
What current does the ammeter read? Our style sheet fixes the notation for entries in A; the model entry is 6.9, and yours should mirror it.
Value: 255
